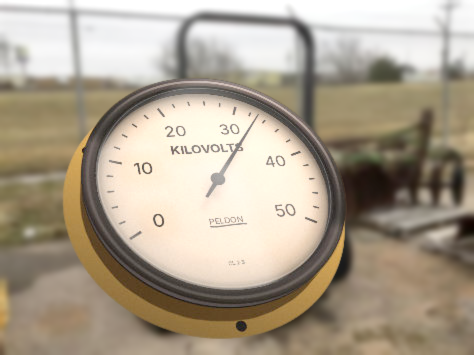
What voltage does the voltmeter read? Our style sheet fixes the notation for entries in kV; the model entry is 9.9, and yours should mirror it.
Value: 33
